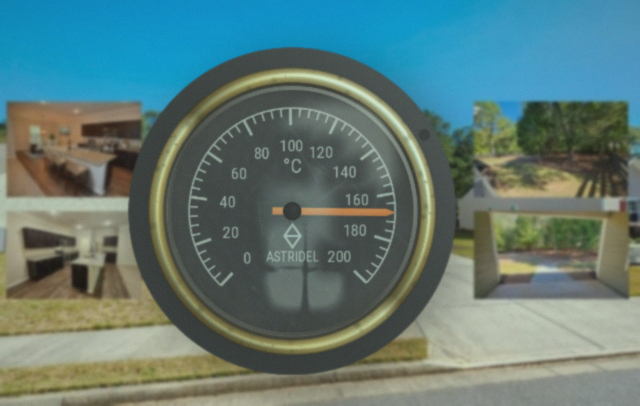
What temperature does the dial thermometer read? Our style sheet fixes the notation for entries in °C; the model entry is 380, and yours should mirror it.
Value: 168
